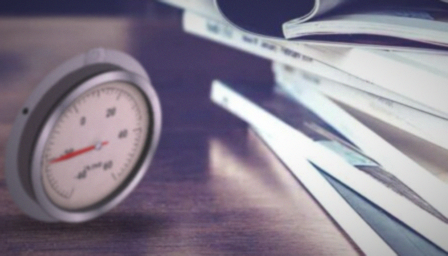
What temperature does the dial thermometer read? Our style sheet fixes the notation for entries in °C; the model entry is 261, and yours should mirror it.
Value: -20
